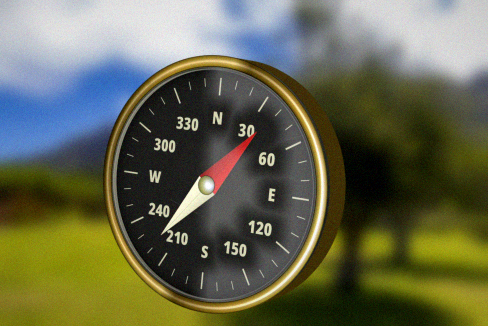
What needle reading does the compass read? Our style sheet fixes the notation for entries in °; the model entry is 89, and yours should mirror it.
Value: 40
